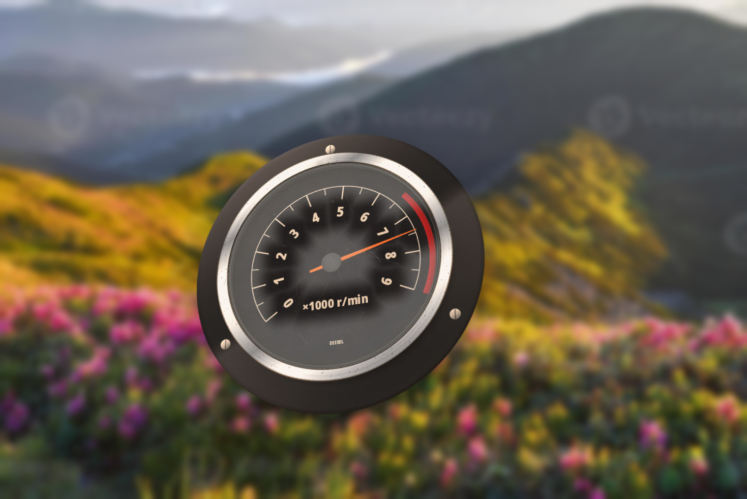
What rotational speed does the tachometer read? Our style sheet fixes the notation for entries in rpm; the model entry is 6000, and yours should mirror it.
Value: 7500
